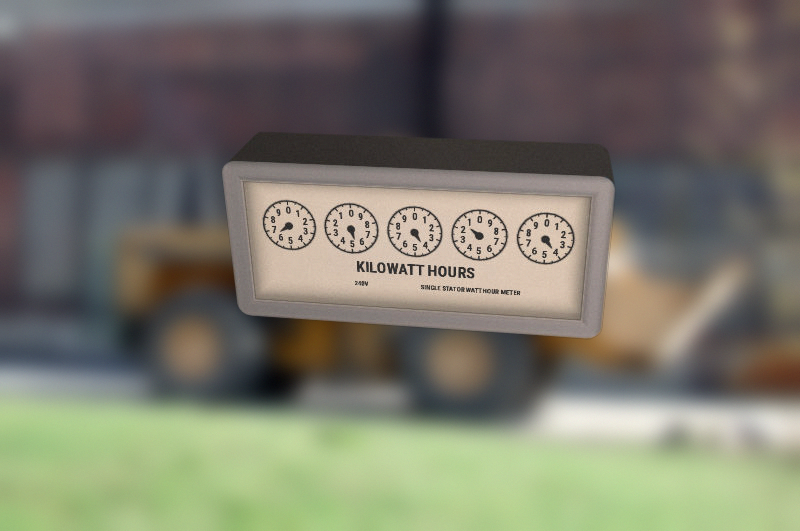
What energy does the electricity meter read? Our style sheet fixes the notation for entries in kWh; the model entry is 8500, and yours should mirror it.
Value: 65414
